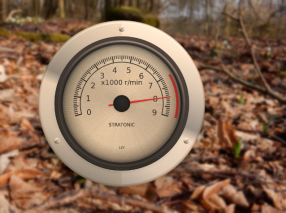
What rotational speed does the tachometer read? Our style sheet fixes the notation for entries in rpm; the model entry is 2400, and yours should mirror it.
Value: 8000
